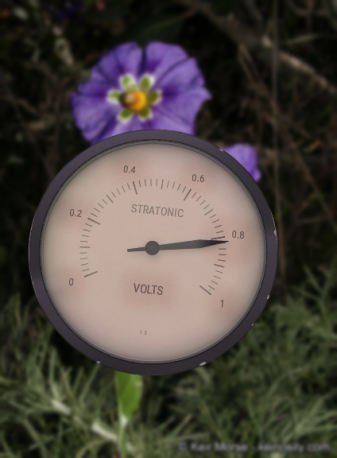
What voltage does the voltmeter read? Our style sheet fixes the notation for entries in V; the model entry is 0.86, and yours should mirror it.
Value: 0.82
